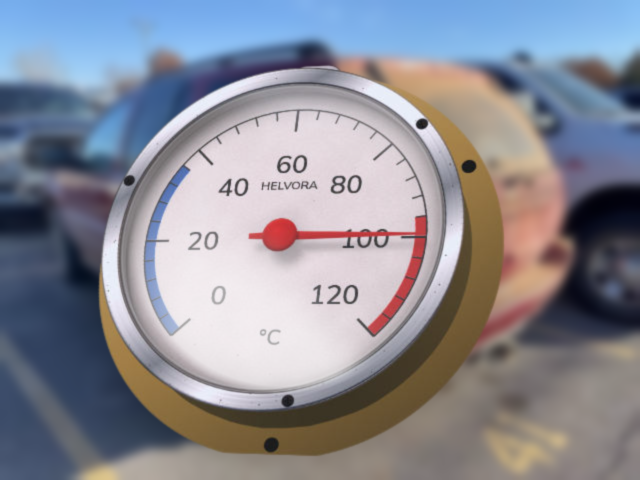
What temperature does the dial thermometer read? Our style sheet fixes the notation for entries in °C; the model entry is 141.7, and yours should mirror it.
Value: 100
